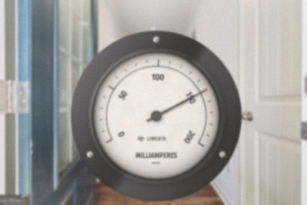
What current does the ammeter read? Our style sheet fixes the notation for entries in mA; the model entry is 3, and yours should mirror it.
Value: 150
